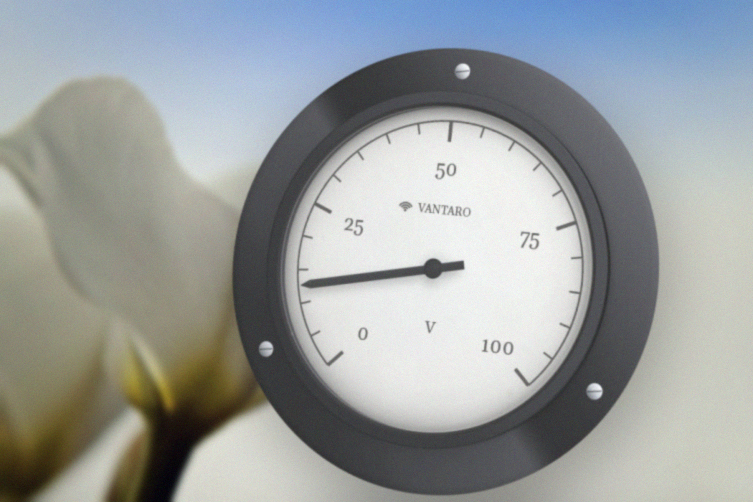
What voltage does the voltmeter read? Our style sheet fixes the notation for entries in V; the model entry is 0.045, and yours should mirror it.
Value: 12.5
